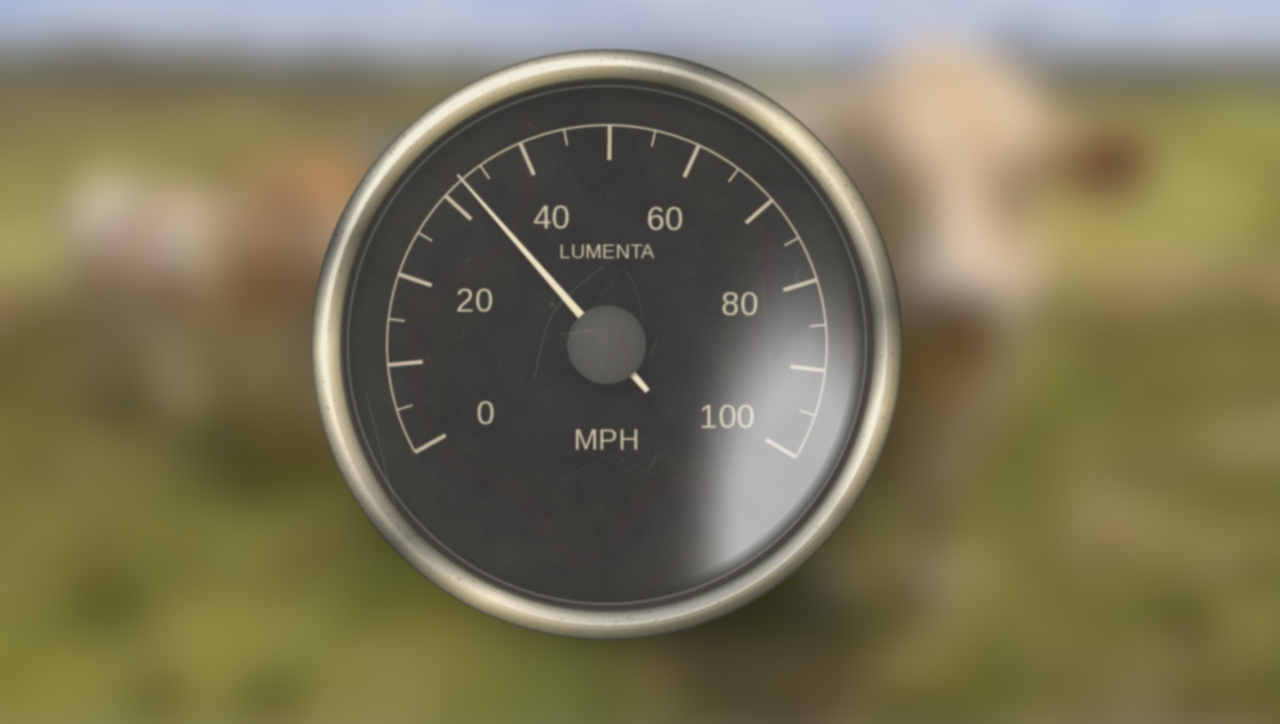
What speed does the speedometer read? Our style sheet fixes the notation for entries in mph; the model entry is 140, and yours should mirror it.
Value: 32.5
